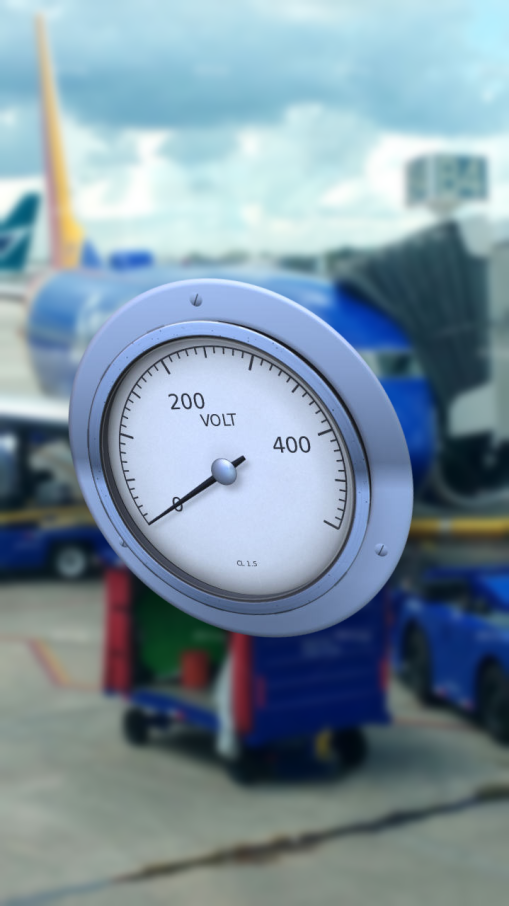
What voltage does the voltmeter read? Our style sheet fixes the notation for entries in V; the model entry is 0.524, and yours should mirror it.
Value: 0
